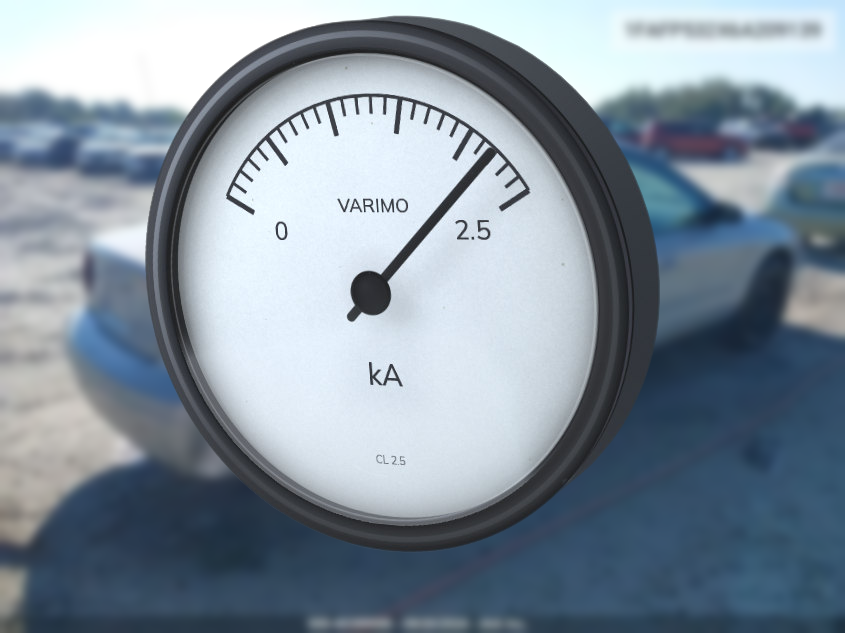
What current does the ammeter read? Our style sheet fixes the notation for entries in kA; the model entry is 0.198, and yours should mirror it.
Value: 2.2
